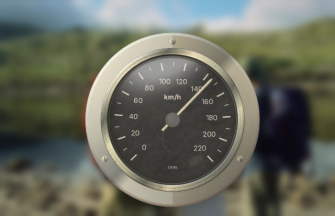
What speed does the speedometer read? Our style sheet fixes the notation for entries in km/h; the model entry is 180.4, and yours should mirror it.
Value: 145
